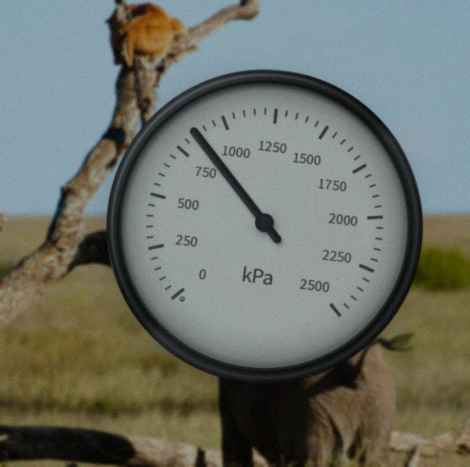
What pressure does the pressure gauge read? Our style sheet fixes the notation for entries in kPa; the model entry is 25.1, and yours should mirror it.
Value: 850
